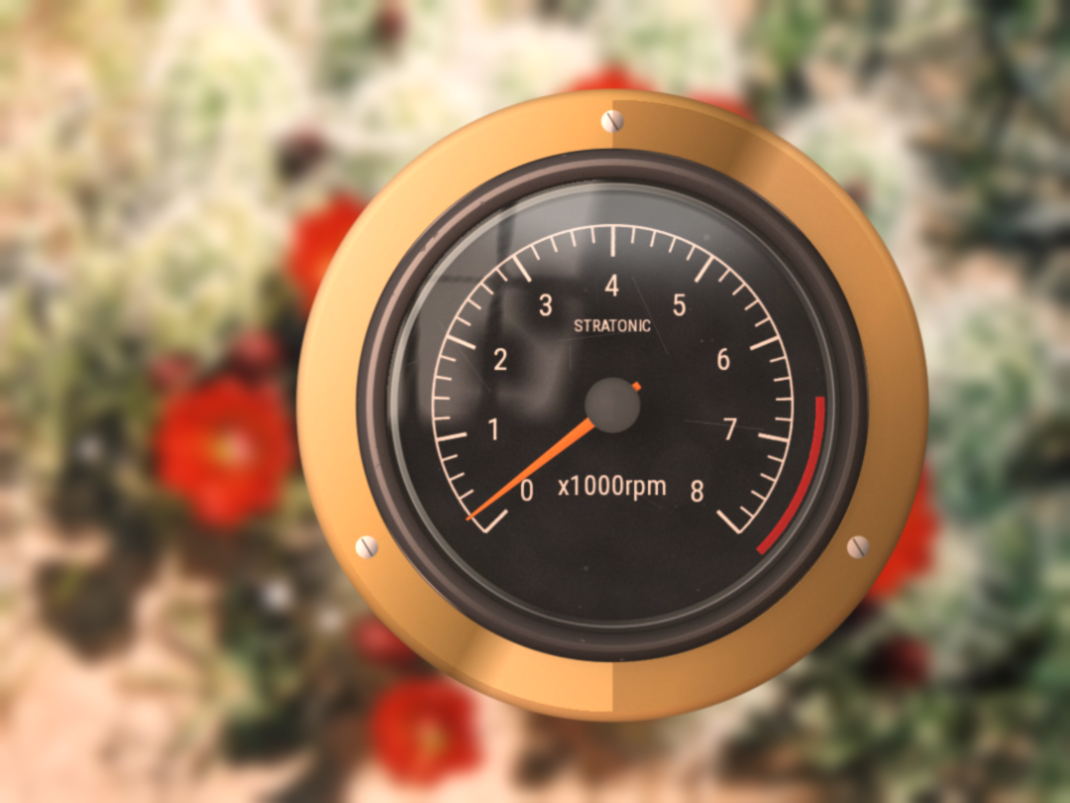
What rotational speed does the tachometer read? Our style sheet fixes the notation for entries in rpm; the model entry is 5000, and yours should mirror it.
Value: 200
